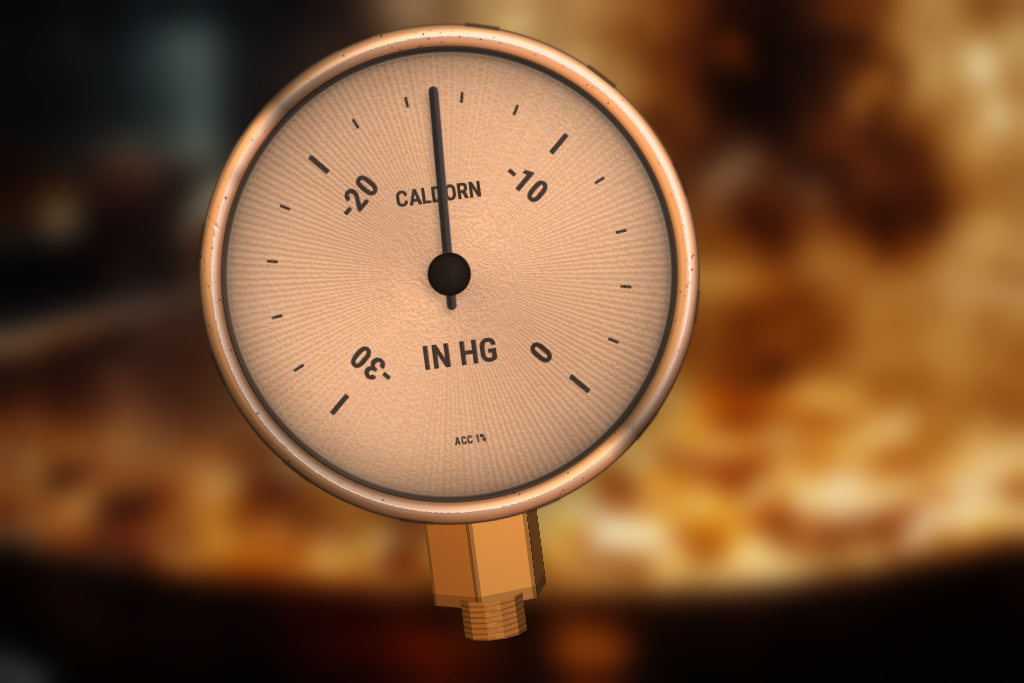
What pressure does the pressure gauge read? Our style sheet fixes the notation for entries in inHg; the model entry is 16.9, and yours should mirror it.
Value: -15
